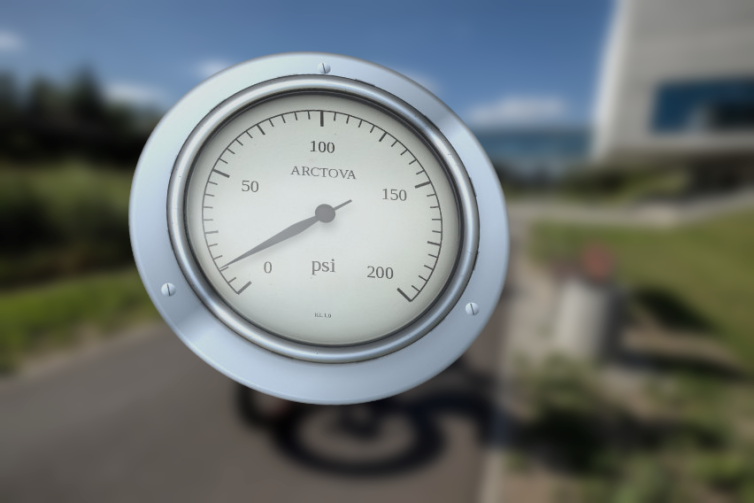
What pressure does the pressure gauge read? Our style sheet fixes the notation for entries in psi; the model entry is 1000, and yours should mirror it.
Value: 10
